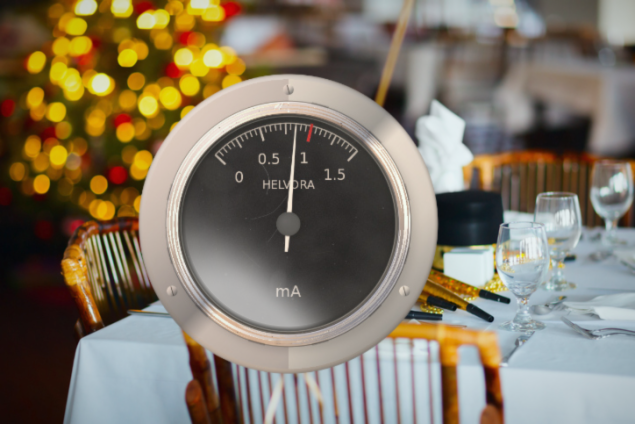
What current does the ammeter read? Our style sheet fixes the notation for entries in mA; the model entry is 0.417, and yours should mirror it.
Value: 0.85
